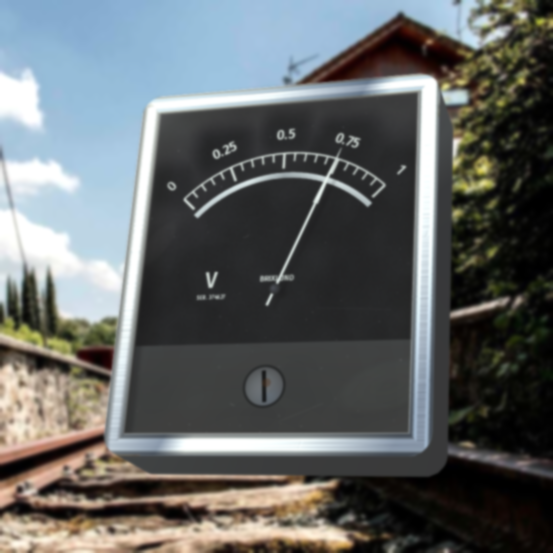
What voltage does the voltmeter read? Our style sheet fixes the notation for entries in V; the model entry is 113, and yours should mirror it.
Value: 0.75
